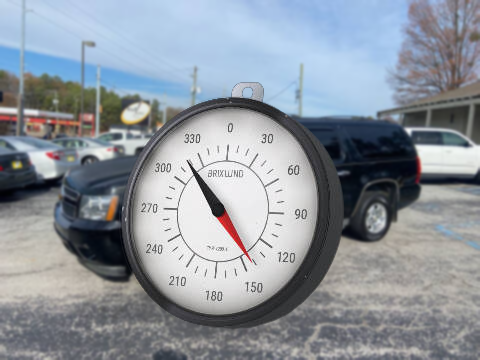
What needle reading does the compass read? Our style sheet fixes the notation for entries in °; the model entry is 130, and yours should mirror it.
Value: 140
